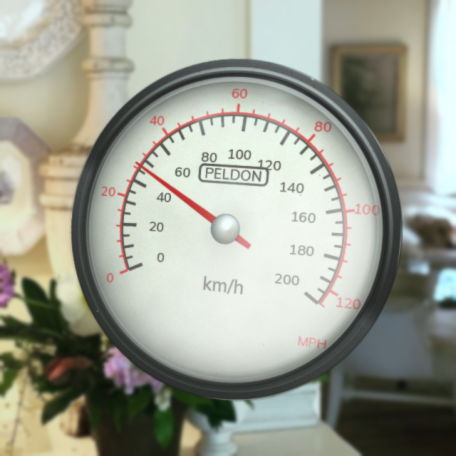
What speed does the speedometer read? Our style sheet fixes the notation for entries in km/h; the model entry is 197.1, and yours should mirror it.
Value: 47.5
